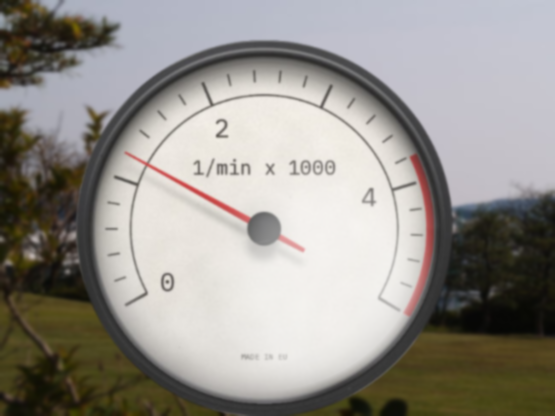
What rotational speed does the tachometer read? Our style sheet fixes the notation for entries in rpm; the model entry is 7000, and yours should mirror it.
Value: 1200
